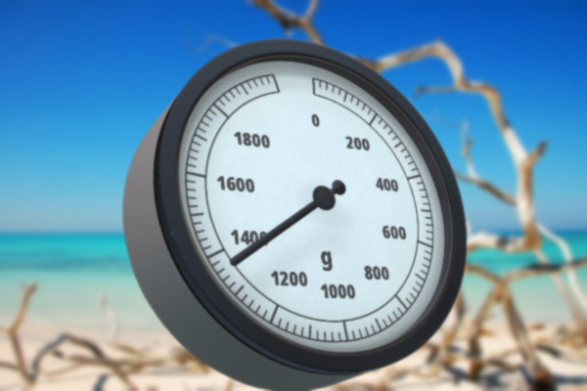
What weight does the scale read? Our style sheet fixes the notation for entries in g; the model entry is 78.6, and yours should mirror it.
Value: 1360
